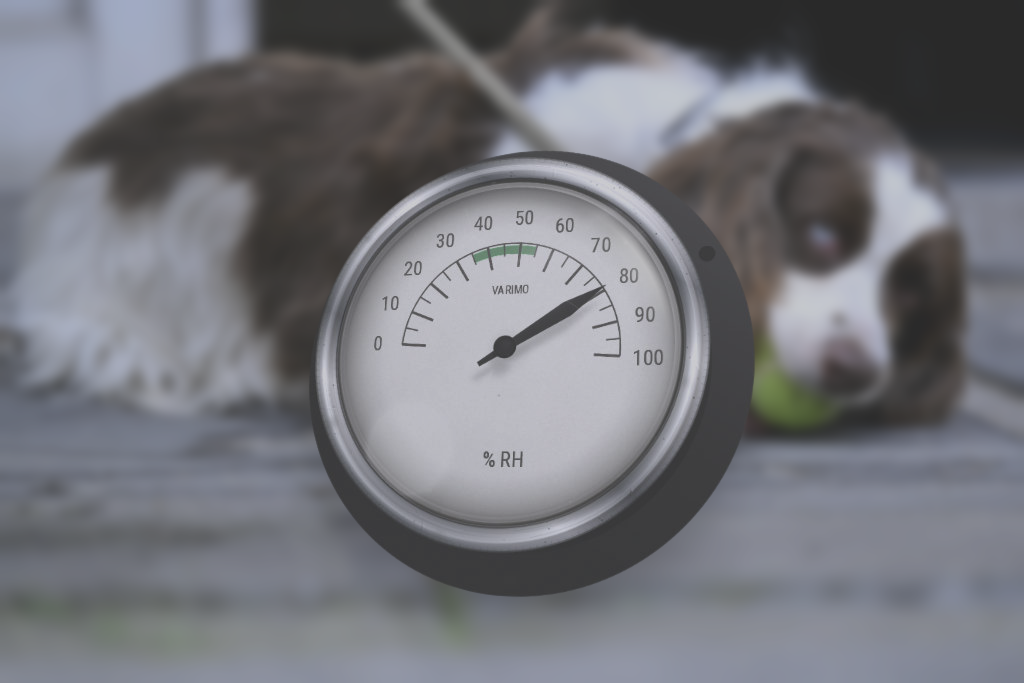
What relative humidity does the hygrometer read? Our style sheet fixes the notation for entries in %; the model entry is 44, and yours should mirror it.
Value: 80
